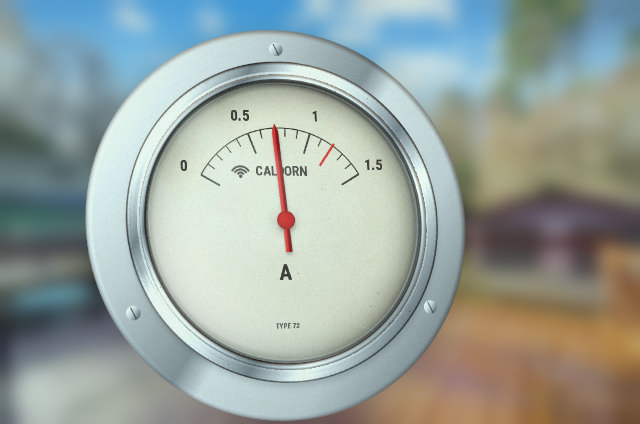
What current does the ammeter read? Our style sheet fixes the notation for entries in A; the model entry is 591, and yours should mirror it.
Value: 0.7
